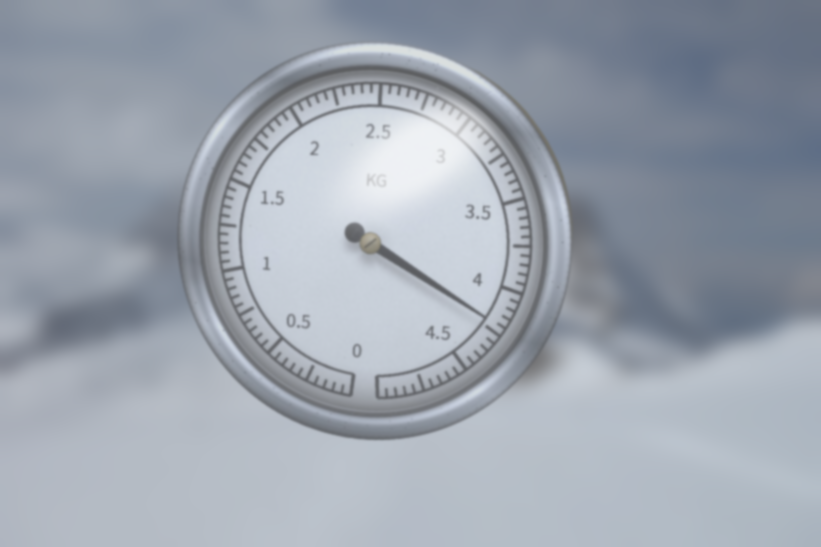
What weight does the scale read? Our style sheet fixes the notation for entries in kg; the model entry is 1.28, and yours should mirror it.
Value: 4.2
